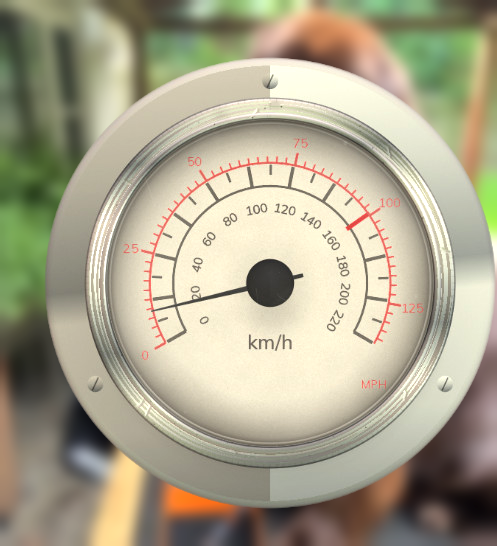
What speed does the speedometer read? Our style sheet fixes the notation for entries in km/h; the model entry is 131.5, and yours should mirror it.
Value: 15
